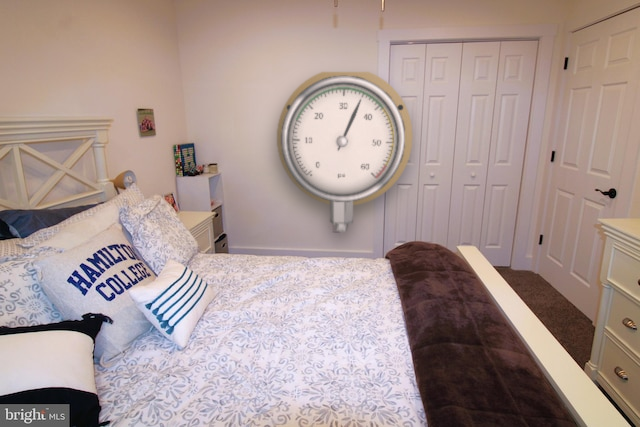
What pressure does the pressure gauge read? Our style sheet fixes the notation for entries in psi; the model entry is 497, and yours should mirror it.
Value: 35
